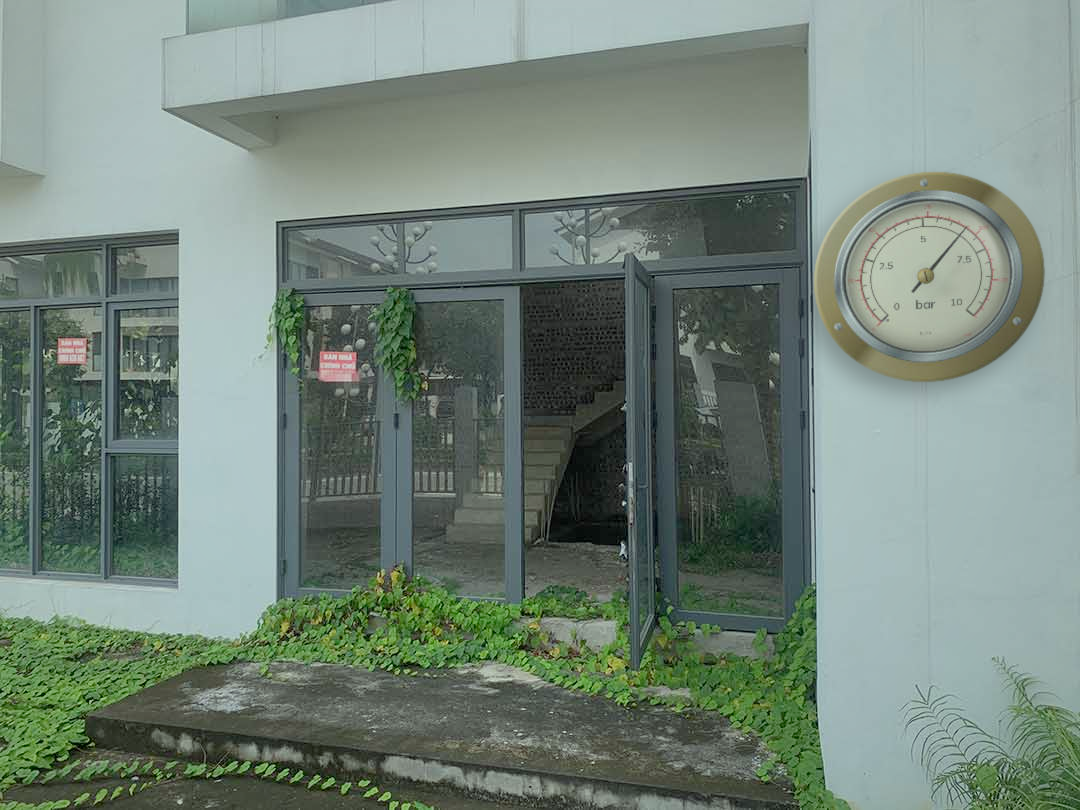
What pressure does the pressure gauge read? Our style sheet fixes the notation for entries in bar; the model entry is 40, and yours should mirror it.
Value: 6.5
